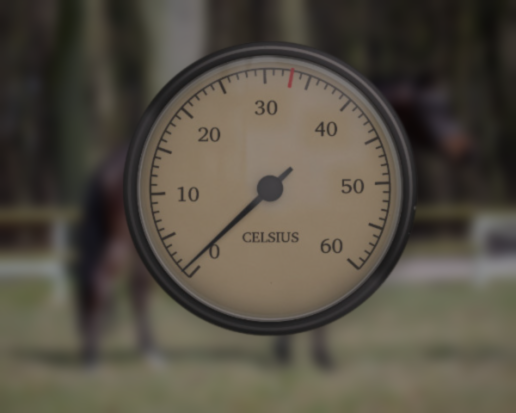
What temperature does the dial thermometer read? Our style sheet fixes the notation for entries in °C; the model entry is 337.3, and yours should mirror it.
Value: 1
